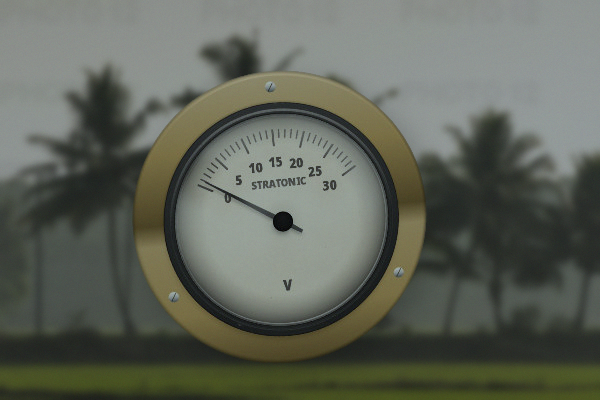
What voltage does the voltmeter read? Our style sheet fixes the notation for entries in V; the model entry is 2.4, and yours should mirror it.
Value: 1
